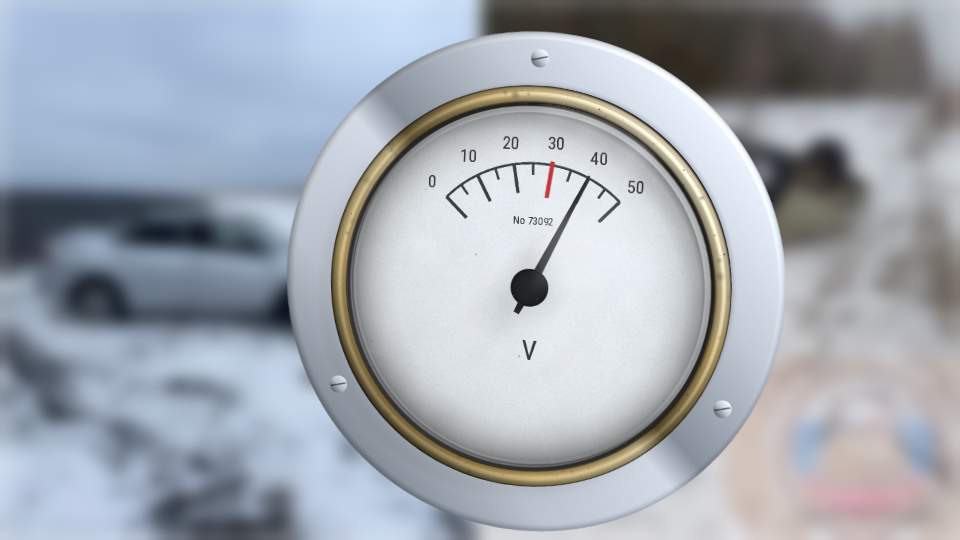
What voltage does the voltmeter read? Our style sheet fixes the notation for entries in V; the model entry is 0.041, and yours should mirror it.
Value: 40
